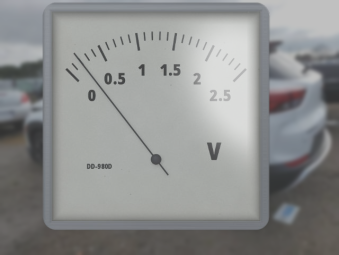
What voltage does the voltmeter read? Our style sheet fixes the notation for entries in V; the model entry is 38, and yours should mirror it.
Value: 0.2
